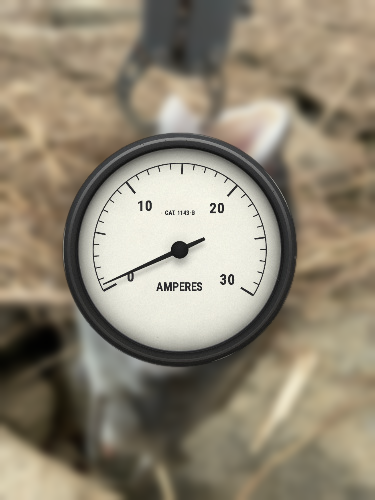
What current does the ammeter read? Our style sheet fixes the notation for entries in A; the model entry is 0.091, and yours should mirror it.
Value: 0.5
